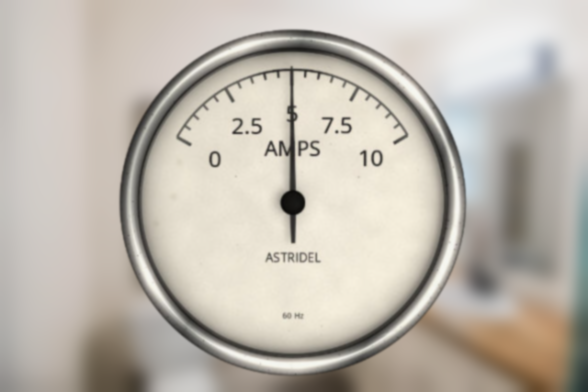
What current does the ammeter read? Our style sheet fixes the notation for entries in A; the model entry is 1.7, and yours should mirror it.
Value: 5
